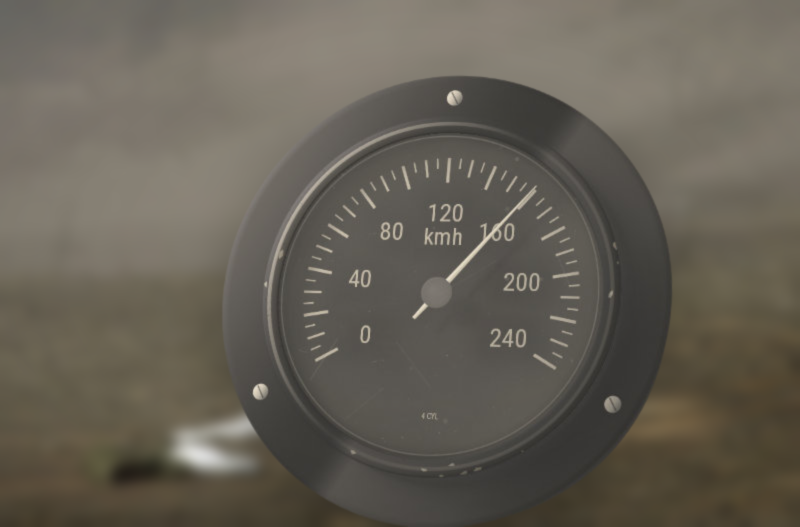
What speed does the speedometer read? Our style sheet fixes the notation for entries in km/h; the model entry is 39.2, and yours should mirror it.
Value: 160
